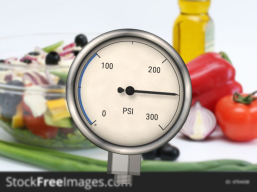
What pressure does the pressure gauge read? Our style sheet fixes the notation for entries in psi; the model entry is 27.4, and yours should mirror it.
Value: 250
